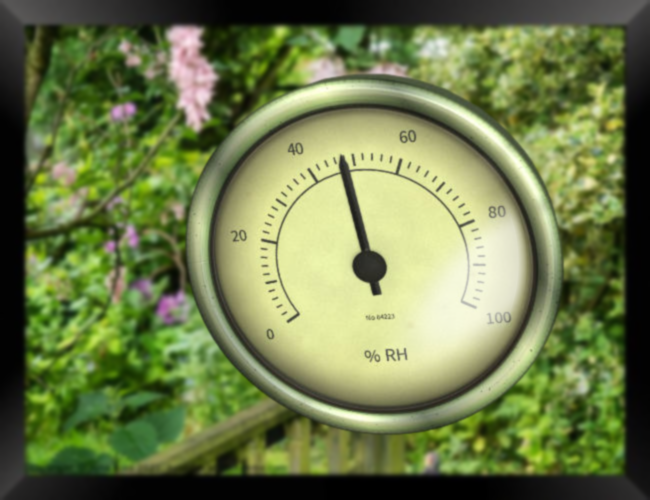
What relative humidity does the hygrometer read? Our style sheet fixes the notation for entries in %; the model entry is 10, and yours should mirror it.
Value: 48
